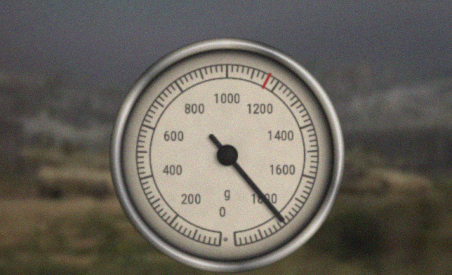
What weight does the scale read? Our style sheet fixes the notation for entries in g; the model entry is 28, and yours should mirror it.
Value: 1800
